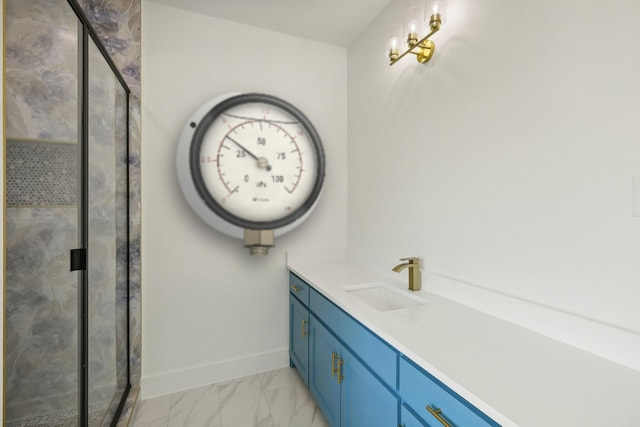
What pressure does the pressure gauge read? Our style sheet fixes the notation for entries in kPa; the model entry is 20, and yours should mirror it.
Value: 30
